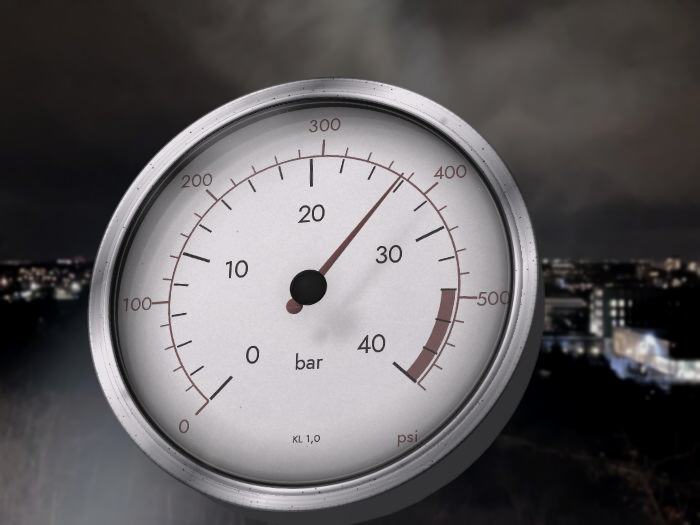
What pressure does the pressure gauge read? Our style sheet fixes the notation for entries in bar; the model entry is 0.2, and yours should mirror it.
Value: 26
